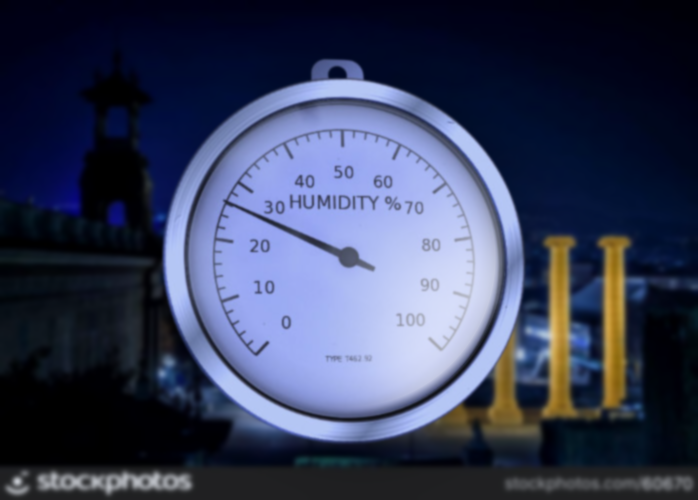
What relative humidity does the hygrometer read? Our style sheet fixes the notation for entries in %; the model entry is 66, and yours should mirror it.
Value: 26
